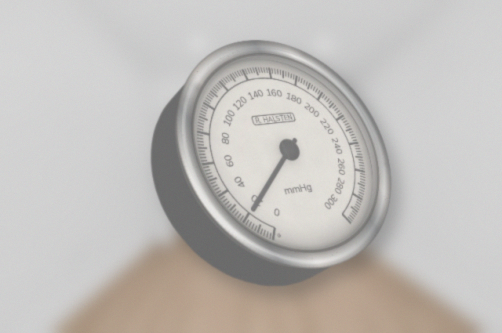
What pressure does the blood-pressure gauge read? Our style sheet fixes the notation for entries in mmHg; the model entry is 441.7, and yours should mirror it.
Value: 20
